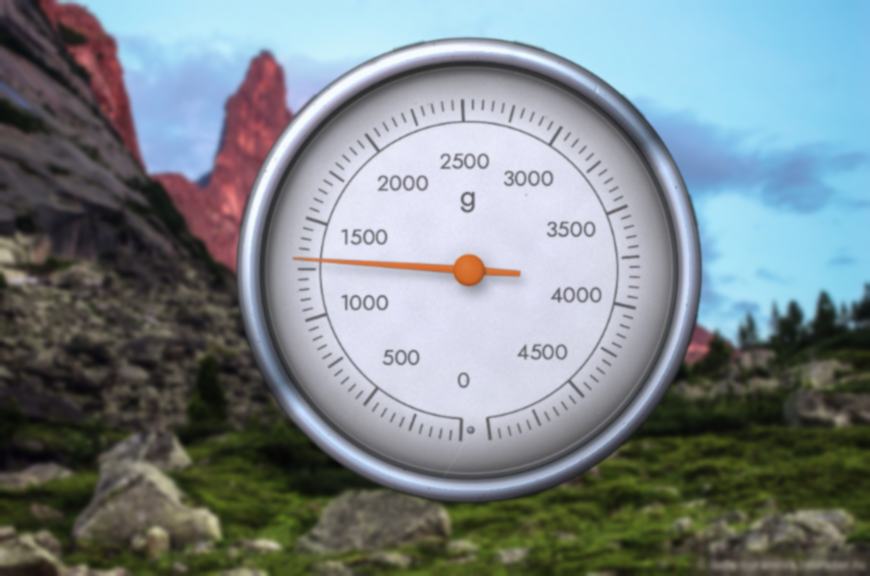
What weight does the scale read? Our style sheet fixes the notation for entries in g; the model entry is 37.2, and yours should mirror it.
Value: 1300
